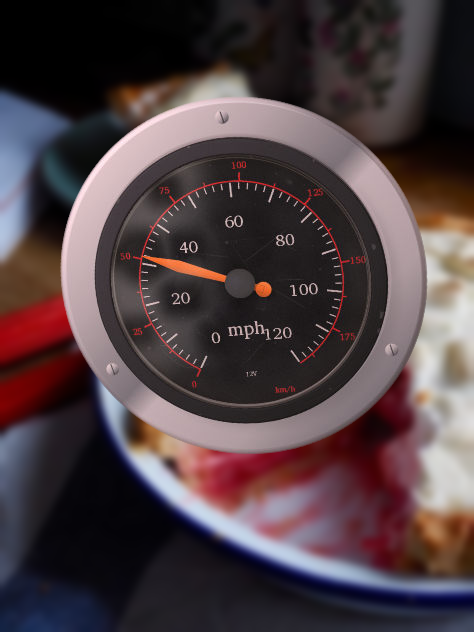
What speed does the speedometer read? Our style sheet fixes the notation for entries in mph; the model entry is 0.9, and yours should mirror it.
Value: 32
